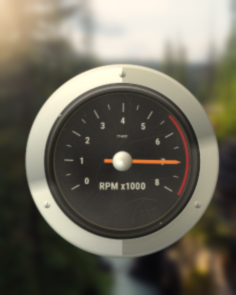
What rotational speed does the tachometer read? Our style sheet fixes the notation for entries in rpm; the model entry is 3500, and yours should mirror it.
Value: 7000
